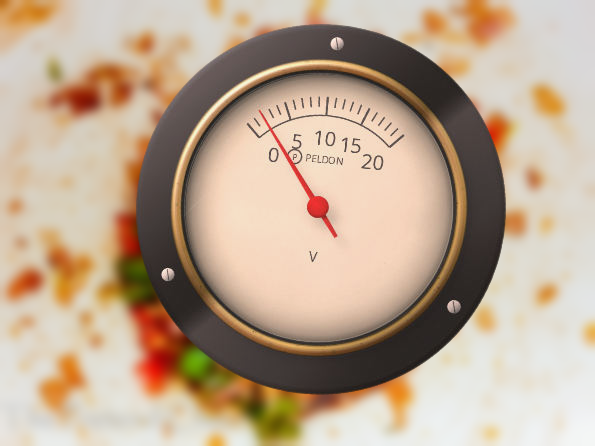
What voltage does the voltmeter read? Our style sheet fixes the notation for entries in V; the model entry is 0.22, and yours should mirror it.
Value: 2
